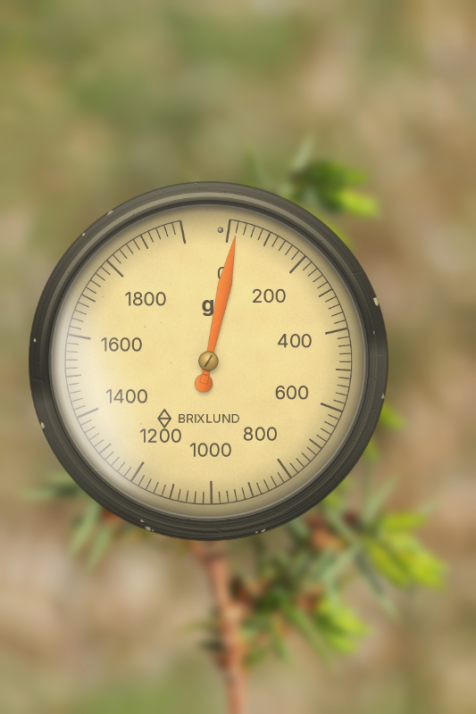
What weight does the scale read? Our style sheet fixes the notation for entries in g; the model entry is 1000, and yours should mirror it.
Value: 20
